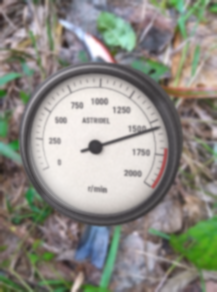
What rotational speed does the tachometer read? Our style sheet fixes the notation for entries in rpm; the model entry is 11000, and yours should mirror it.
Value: 1550
